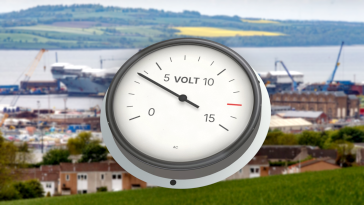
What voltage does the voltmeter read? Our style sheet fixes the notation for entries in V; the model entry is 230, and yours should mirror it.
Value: 3.5
